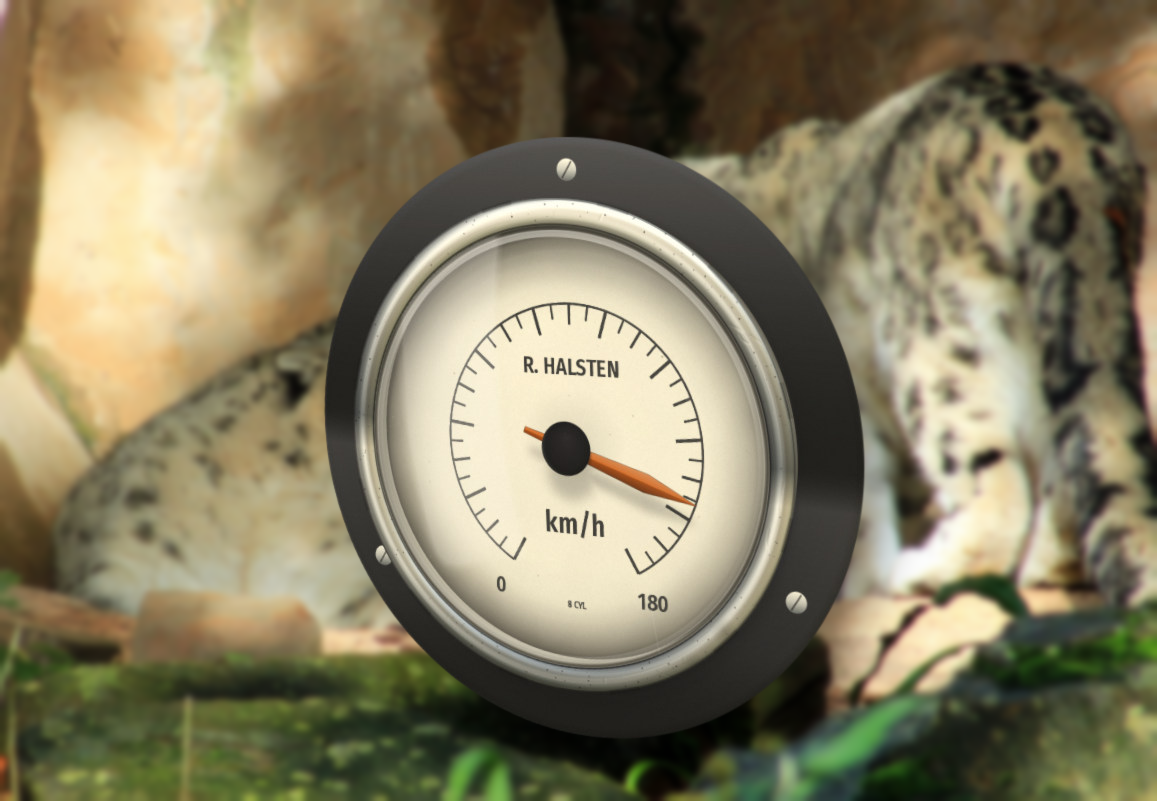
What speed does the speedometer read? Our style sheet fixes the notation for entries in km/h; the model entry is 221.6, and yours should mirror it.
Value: 155
